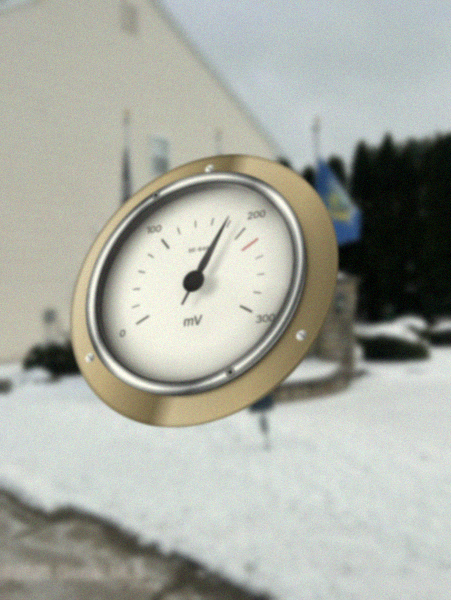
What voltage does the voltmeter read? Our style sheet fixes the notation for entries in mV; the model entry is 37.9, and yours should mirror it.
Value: 180
